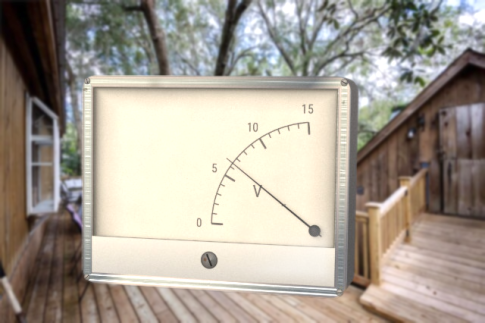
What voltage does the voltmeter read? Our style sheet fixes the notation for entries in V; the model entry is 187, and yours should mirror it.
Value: 6.5
